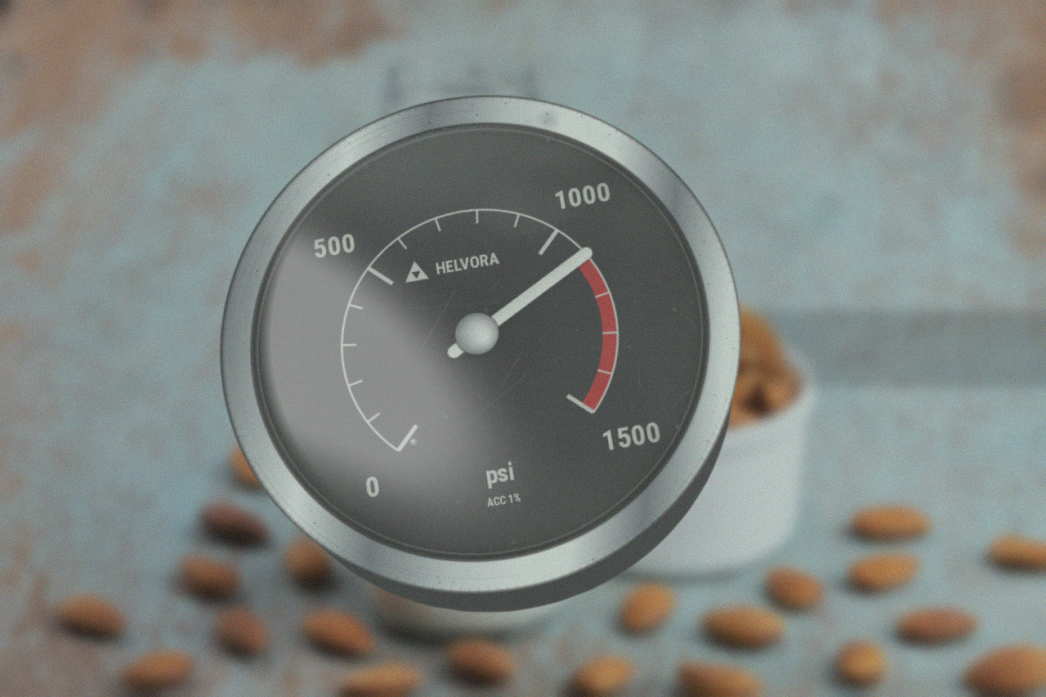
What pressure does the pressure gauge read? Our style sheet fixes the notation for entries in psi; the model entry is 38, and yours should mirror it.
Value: 1100
